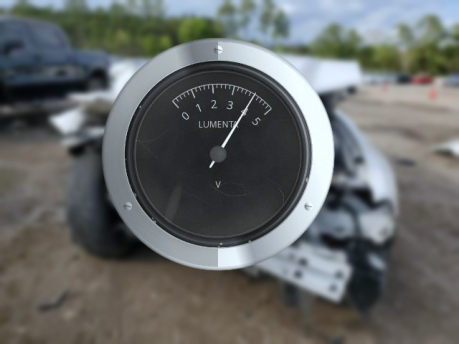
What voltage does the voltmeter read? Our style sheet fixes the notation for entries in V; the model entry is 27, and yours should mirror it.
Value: 4
